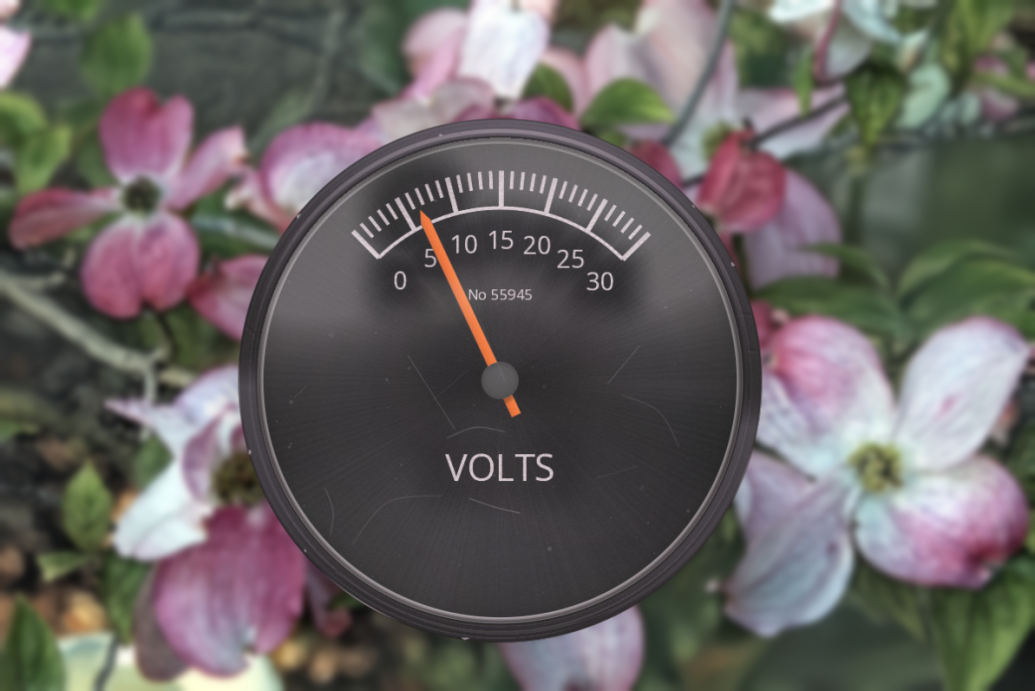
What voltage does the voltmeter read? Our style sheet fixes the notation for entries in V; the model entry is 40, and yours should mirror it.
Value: 6.5
